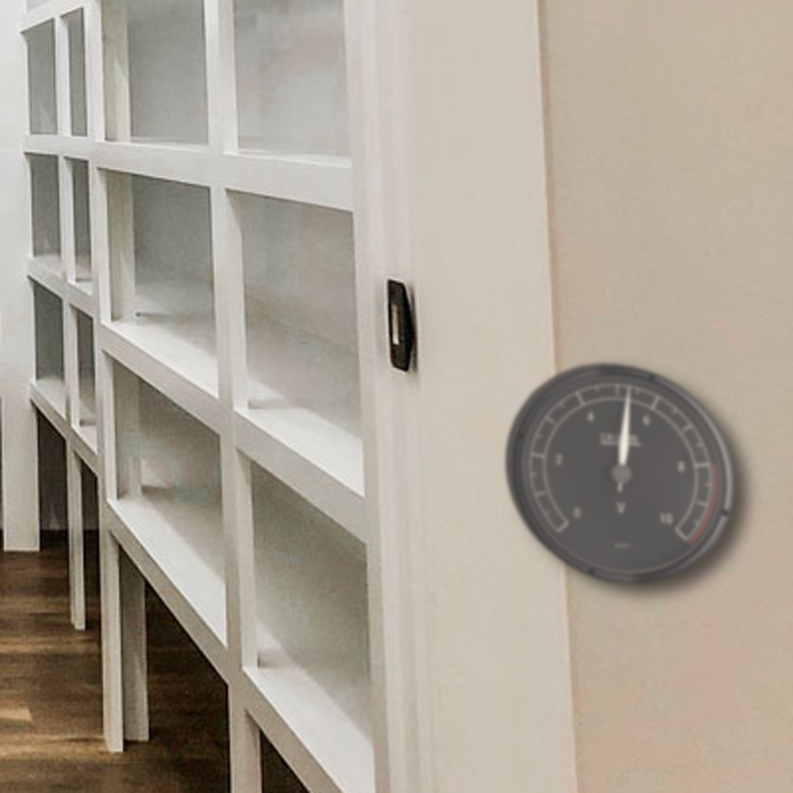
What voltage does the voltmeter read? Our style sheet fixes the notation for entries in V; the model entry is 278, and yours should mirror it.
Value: 5.25
